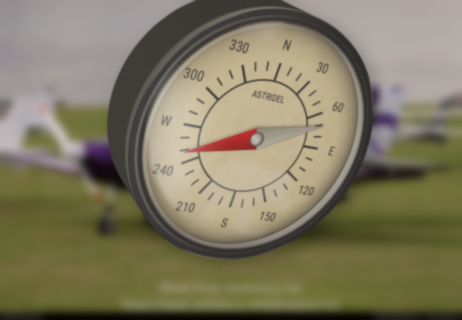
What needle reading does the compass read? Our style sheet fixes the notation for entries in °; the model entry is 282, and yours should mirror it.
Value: 250
